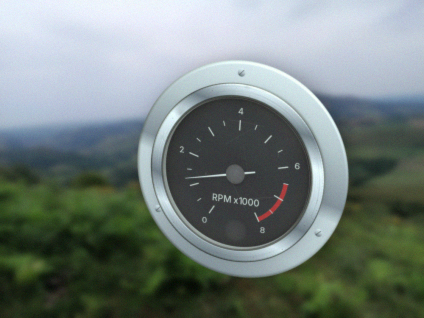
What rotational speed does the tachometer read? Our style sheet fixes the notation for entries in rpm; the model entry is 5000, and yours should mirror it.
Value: 1250
